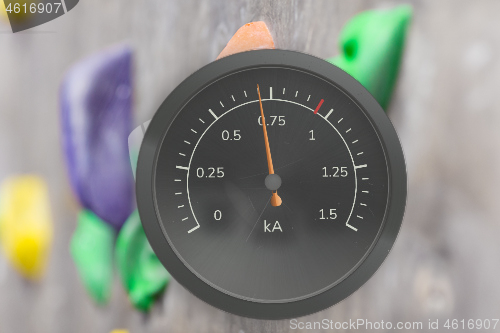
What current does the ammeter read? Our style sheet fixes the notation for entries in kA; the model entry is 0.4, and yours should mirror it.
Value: 0.7
